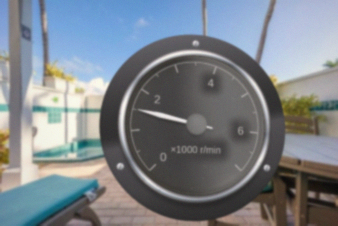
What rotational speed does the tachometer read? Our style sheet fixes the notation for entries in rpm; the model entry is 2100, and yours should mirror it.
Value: 1500
